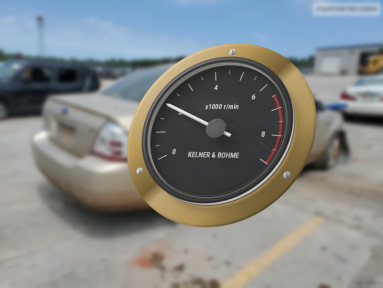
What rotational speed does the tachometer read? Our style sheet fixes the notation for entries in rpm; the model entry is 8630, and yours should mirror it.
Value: 2000
